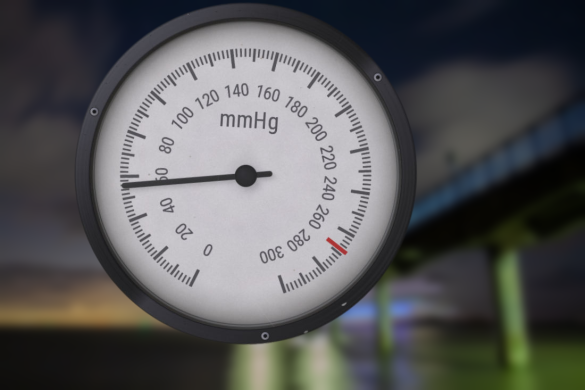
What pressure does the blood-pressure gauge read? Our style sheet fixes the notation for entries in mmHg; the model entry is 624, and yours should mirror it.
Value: 56
